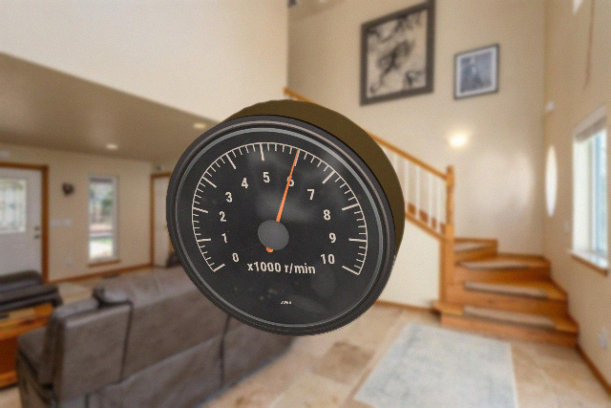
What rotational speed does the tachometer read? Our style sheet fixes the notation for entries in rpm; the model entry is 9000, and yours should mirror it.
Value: 6000
